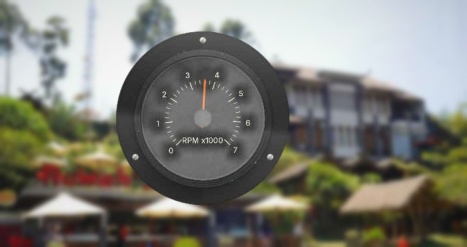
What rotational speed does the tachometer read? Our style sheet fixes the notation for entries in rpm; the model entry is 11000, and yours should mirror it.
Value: 3600
